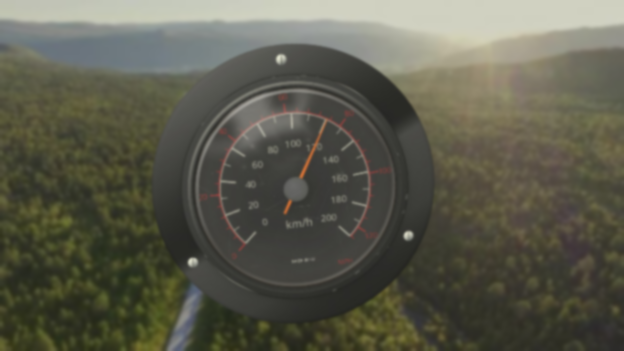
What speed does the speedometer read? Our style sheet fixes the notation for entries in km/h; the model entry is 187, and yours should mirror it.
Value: 120
